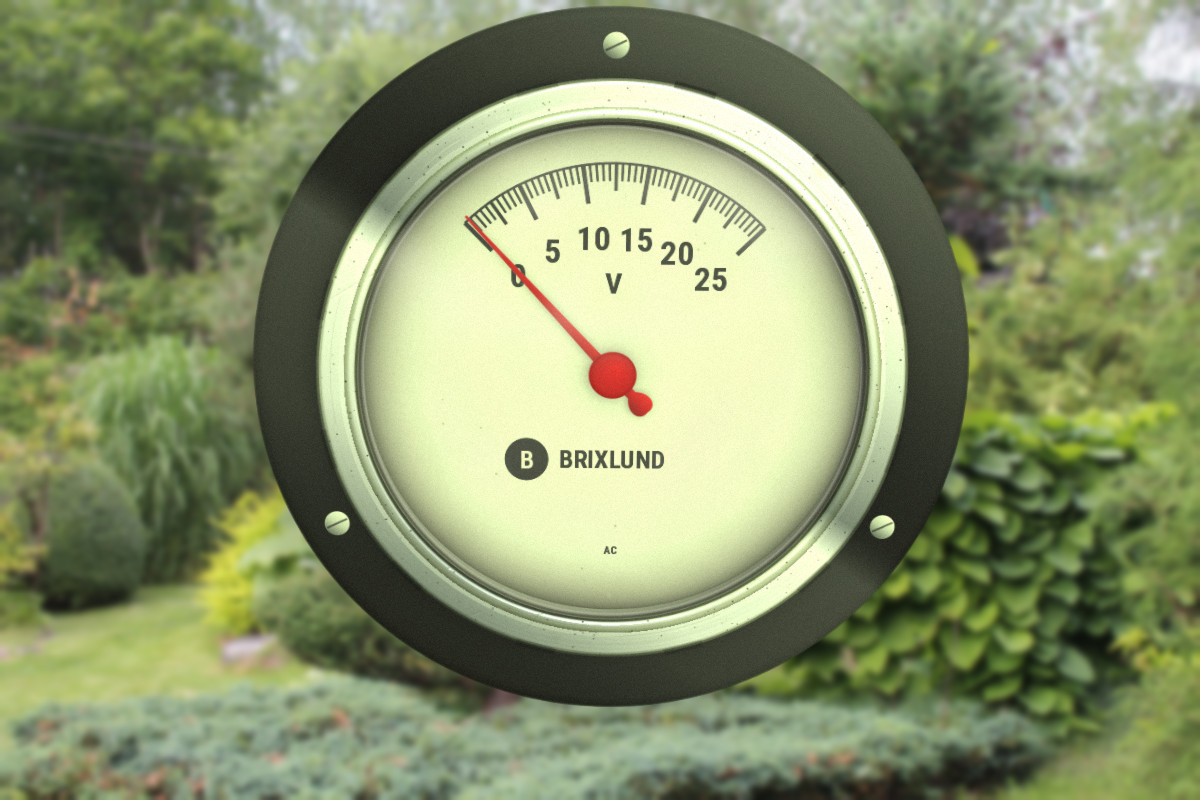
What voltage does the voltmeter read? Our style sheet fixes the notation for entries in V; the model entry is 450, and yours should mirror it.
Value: 0.5
